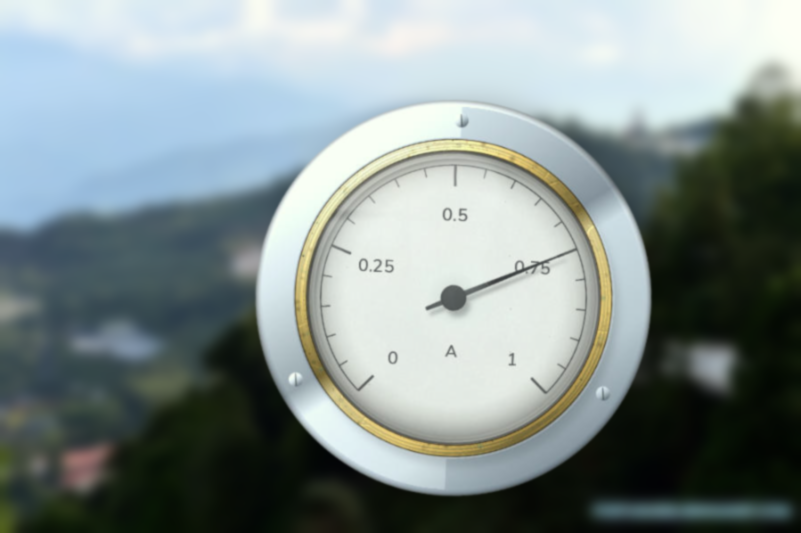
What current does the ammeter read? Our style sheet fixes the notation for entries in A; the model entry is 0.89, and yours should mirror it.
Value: 0.75
